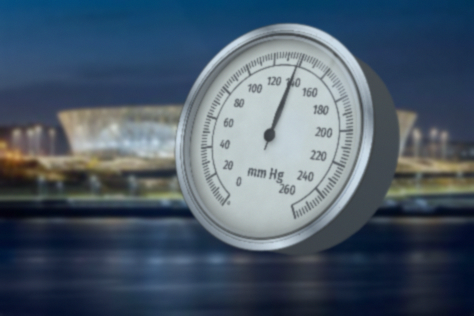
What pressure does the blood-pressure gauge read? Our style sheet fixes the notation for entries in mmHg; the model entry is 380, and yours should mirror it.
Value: 140
